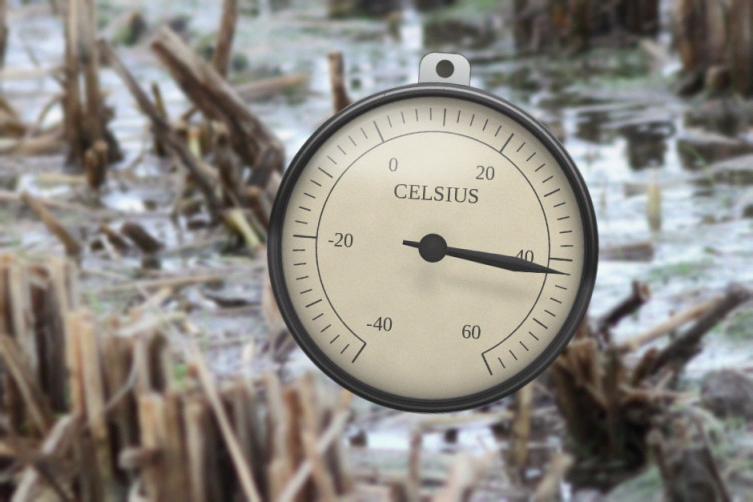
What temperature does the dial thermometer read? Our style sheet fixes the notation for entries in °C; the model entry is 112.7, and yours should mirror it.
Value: 42
